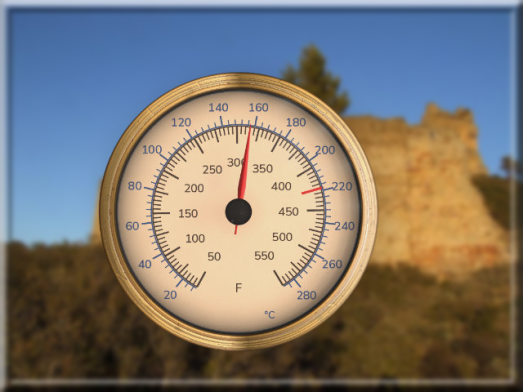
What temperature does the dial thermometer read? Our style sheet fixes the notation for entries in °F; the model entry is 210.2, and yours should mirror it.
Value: 315
